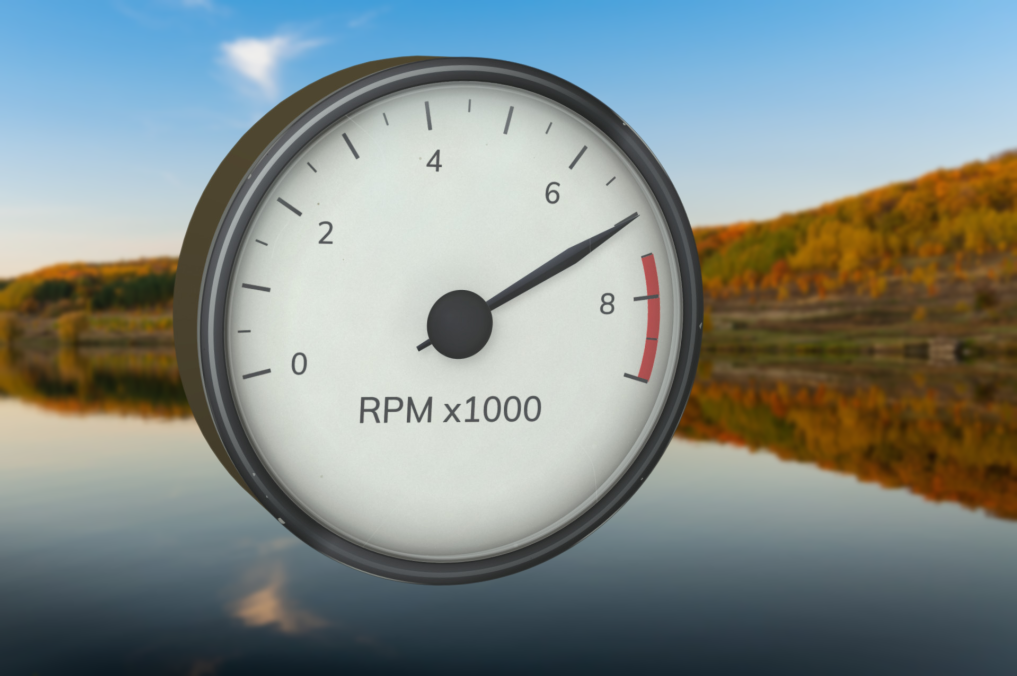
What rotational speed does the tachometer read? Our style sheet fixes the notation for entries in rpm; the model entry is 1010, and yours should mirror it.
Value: 7000
